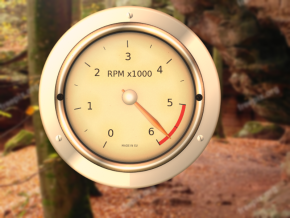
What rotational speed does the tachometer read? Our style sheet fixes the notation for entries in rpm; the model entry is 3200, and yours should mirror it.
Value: 5750
